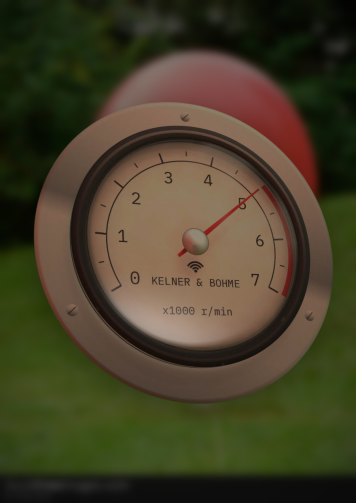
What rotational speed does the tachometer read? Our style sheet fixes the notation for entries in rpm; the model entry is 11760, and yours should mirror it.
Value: 5000
